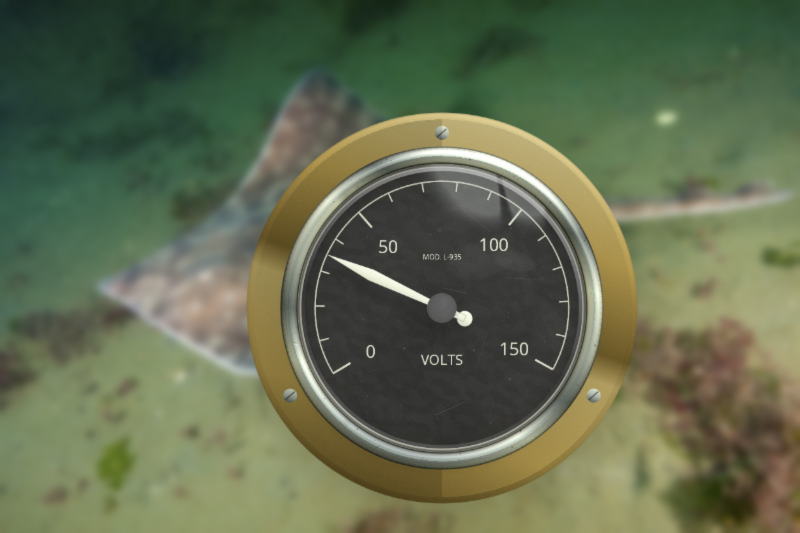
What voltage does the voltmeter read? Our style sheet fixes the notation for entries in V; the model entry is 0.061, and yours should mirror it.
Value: 35
